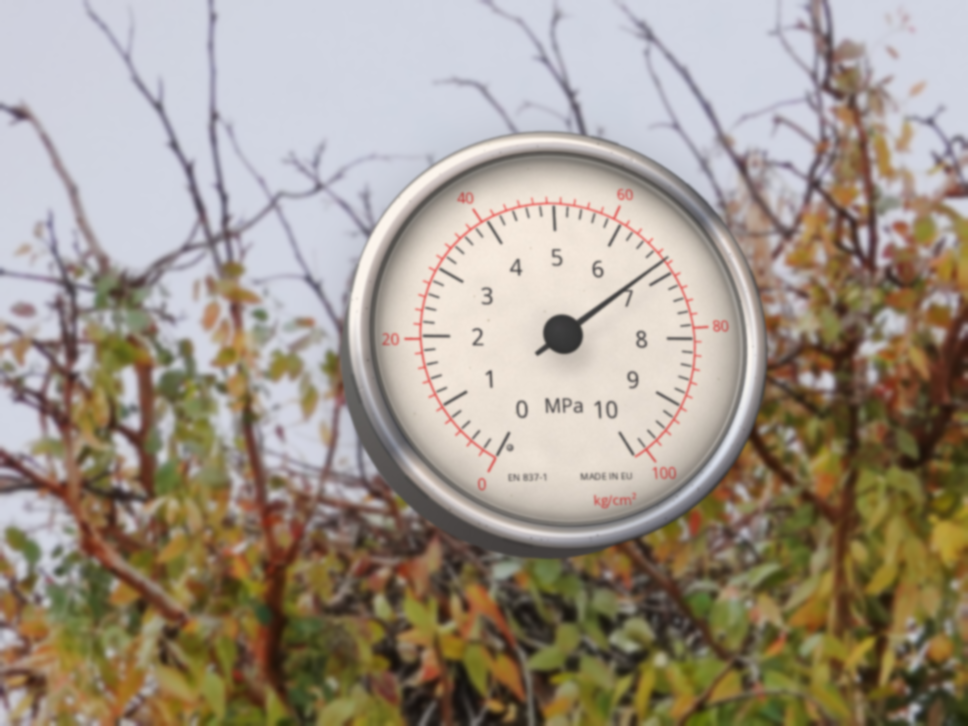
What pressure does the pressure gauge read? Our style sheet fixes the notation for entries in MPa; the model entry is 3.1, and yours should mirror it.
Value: 6.8
